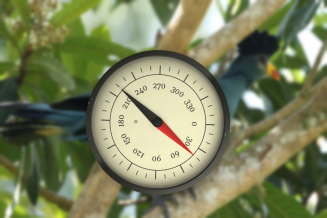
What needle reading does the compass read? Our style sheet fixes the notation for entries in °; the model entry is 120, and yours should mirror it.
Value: 40
